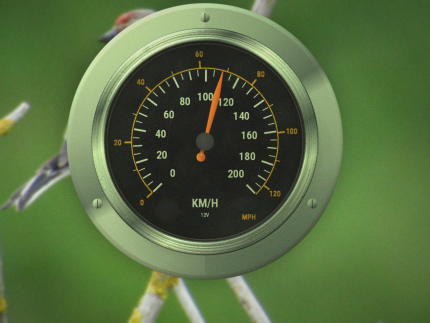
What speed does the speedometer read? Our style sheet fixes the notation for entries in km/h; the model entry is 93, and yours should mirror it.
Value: 110
